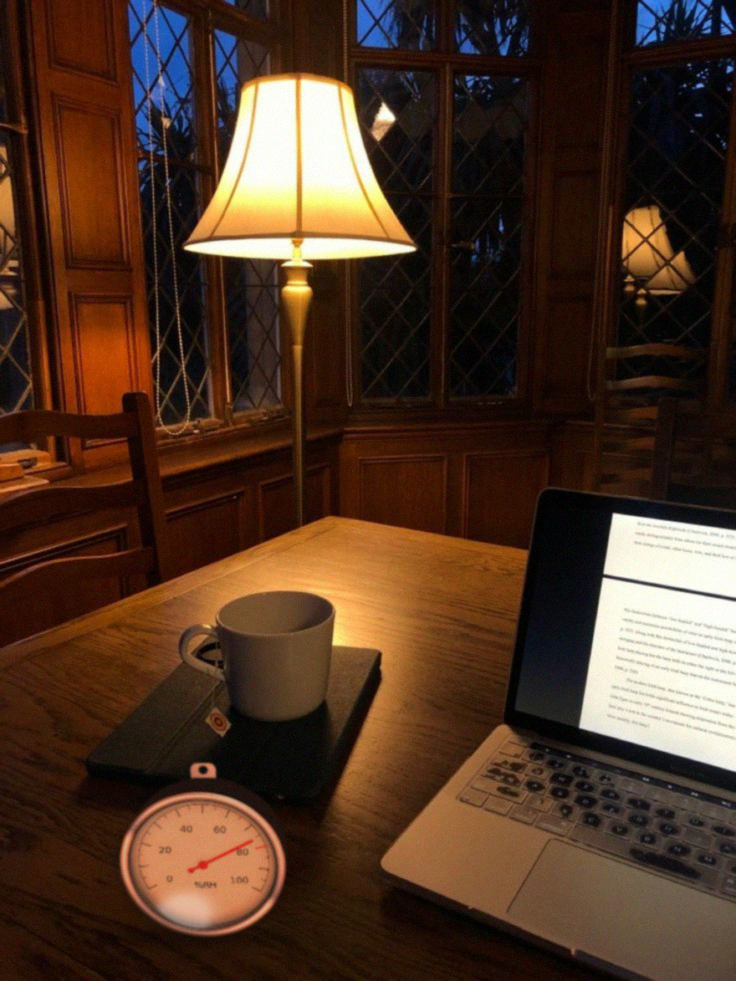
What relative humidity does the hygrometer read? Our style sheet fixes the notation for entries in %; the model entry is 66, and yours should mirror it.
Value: 75
